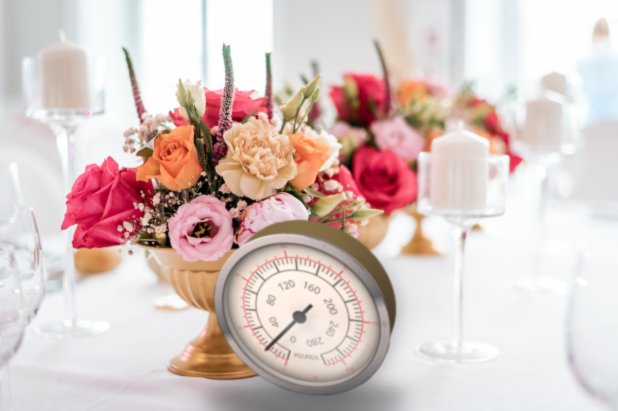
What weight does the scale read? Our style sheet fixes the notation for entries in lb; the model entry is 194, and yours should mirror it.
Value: 20
